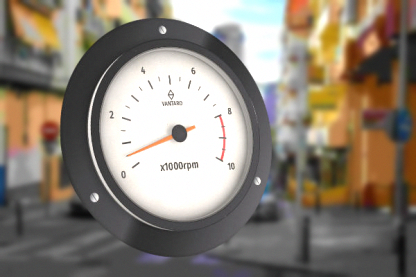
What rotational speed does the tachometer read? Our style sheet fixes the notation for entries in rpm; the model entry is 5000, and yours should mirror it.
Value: 500
